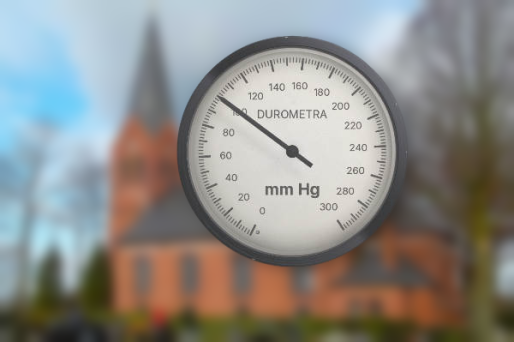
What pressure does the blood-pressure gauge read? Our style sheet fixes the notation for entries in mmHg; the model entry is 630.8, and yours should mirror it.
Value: 100
